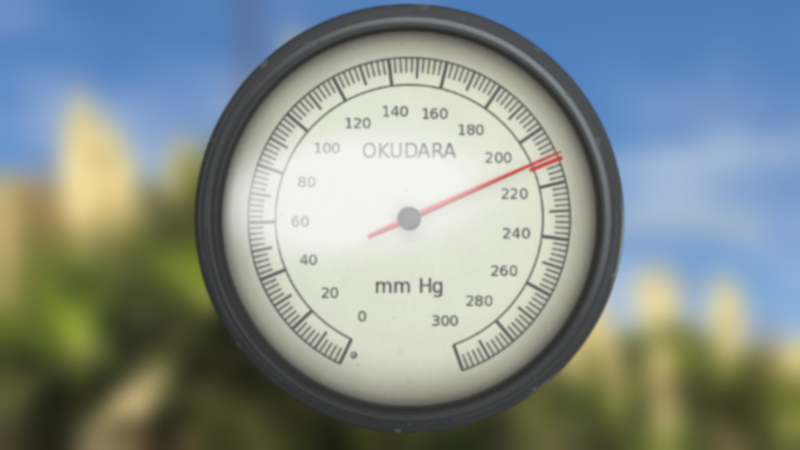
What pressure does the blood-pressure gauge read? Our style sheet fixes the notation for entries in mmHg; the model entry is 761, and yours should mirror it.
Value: 210
